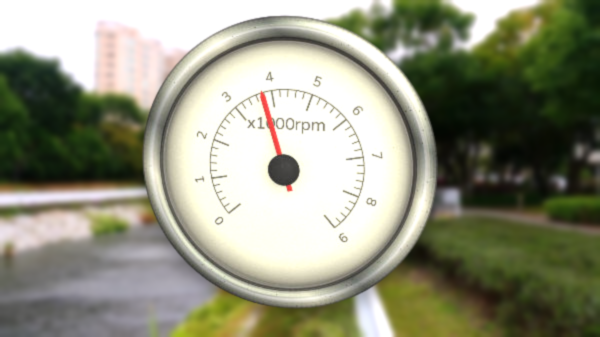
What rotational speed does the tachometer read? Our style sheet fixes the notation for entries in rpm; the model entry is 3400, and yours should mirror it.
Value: 3800
